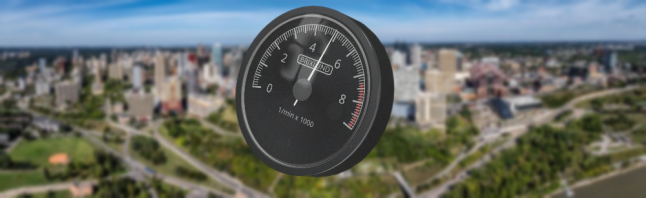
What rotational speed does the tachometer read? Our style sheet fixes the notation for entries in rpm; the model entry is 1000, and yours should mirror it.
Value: 5000
